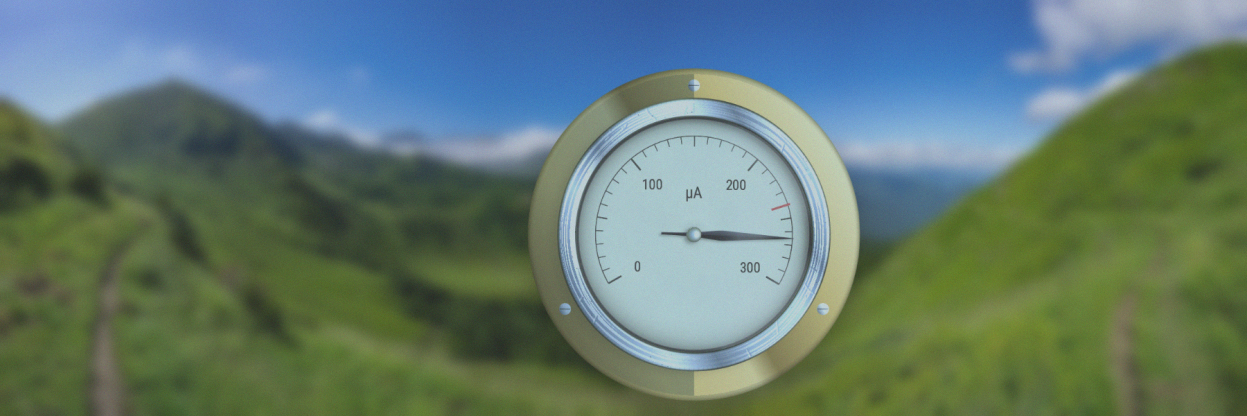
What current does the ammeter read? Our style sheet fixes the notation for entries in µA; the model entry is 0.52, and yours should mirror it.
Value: 265
